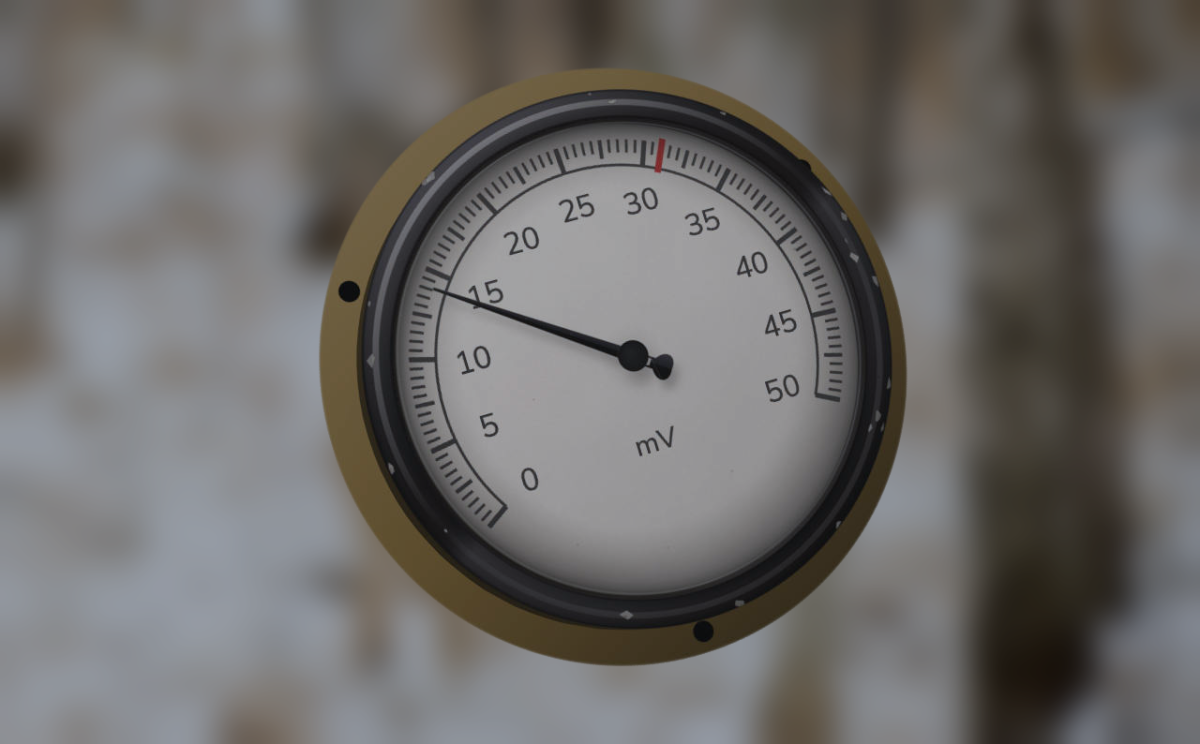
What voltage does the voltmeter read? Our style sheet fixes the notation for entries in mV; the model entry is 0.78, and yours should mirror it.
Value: 14
